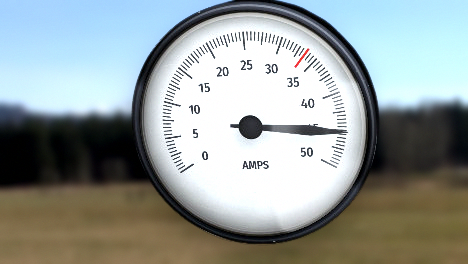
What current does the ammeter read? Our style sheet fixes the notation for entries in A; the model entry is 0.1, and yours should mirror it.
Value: 45
